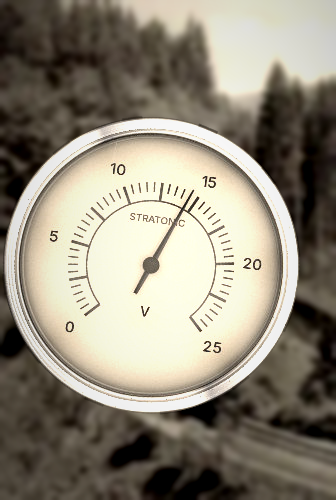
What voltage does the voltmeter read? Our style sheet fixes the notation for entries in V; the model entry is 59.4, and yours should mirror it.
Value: 14.5
